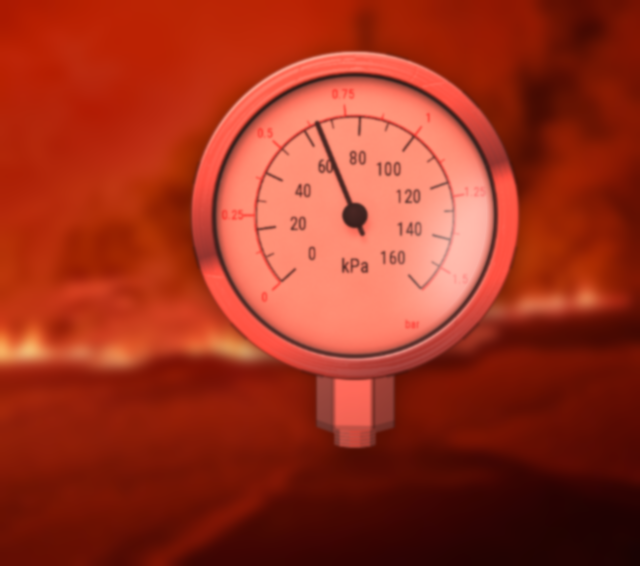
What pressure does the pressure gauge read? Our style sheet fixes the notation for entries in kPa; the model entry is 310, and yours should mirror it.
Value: 65
